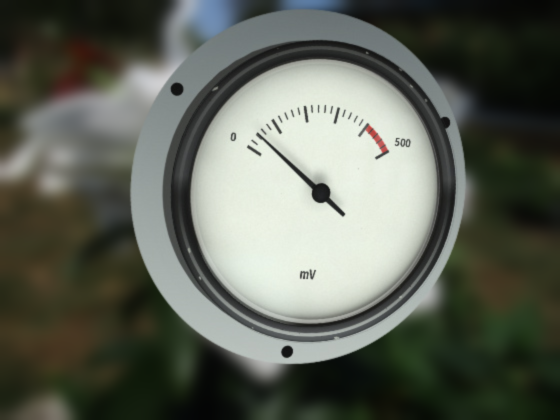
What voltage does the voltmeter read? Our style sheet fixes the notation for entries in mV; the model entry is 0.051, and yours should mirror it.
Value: 40
